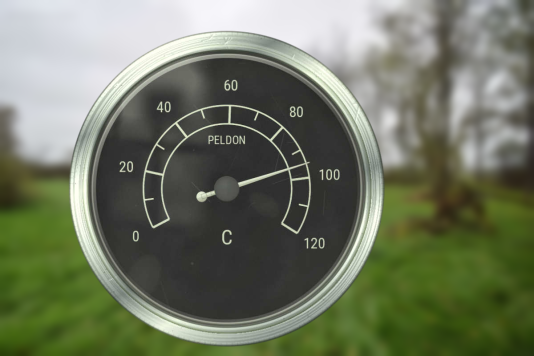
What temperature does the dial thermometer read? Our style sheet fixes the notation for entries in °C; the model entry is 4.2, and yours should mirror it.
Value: 95
